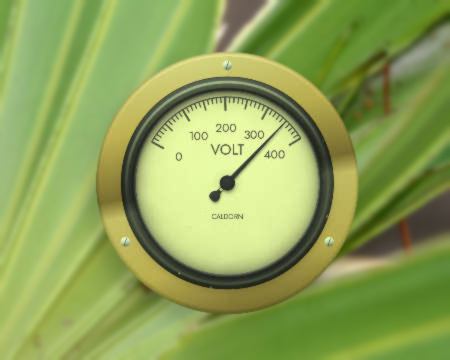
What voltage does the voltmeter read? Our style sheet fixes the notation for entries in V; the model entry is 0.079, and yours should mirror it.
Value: 350
